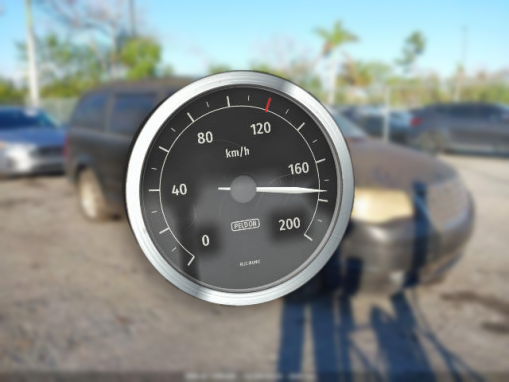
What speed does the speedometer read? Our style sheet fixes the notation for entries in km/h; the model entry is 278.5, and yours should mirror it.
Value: 175
